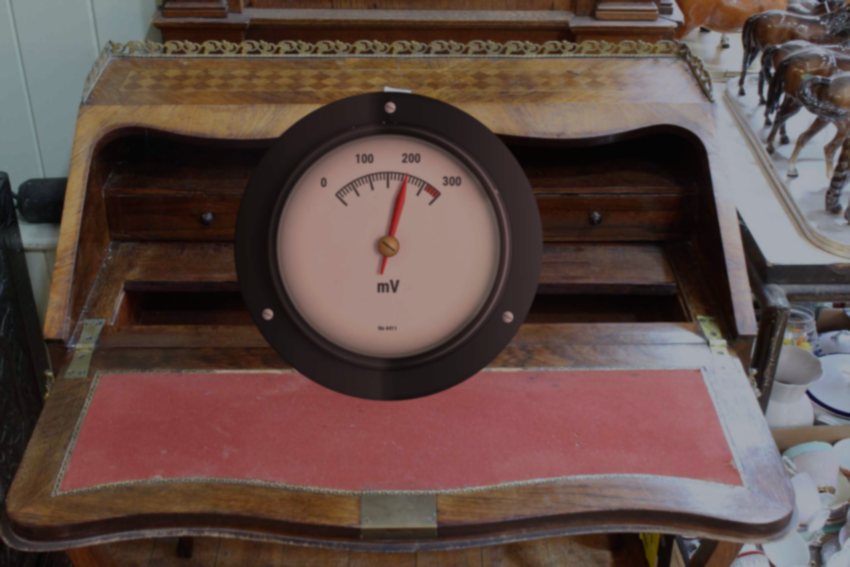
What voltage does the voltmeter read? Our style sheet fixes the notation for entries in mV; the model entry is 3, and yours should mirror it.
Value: 200
